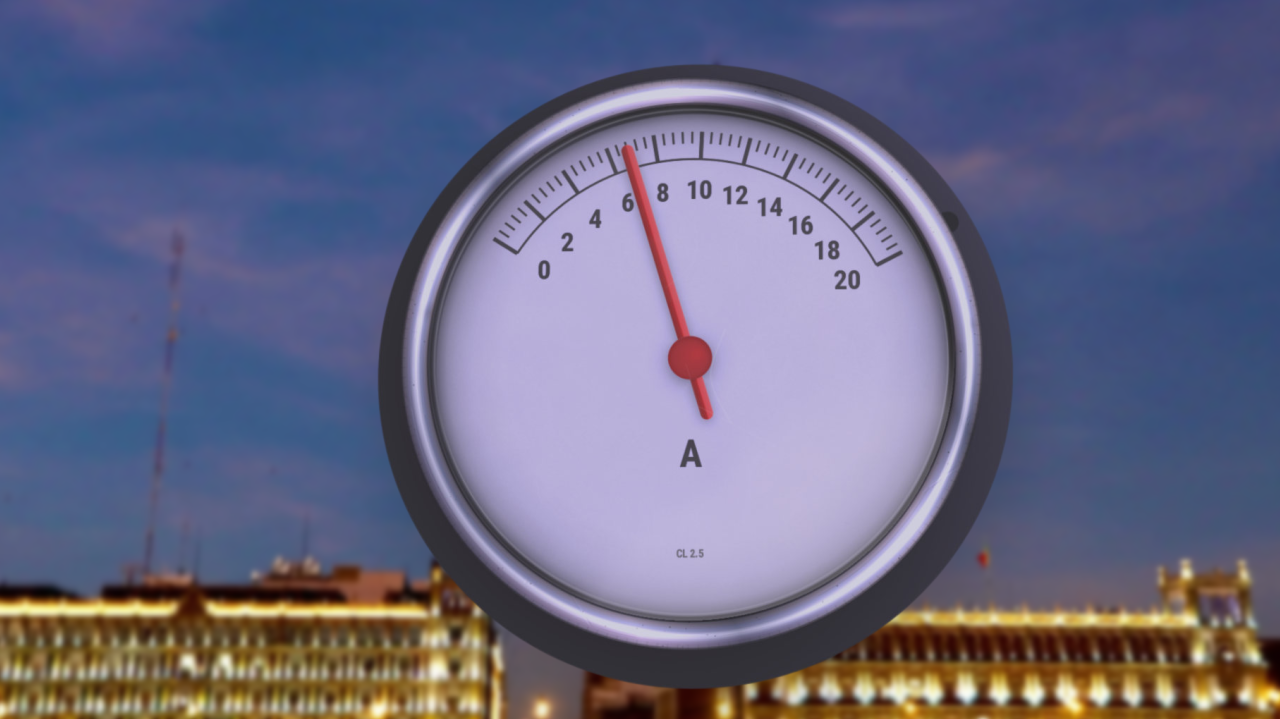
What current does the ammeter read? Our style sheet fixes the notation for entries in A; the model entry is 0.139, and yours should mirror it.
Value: 6.8
